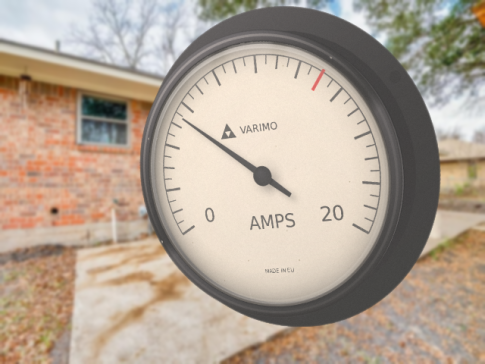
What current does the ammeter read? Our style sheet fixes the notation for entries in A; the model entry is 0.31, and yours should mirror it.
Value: 5.5
